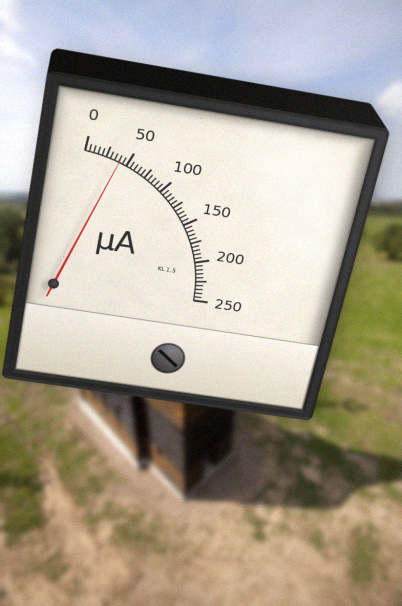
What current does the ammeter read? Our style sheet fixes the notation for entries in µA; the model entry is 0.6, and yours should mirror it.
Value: 40
